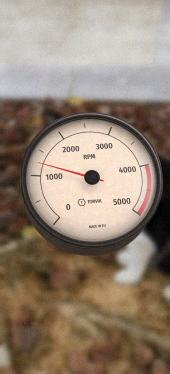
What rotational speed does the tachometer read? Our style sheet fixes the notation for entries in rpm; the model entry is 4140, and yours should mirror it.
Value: 1250
